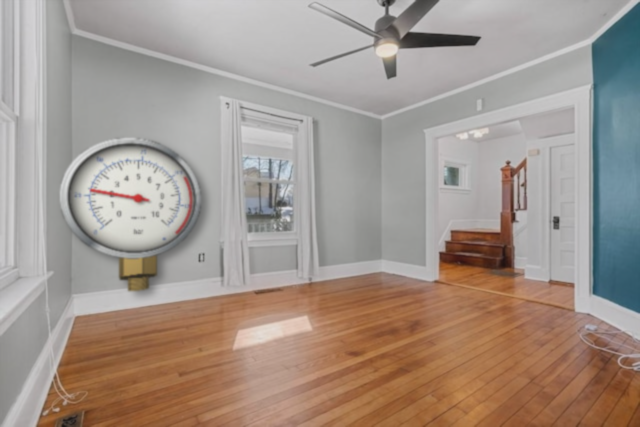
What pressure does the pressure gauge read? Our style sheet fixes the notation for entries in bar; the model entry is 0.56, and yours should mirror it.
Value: 2
